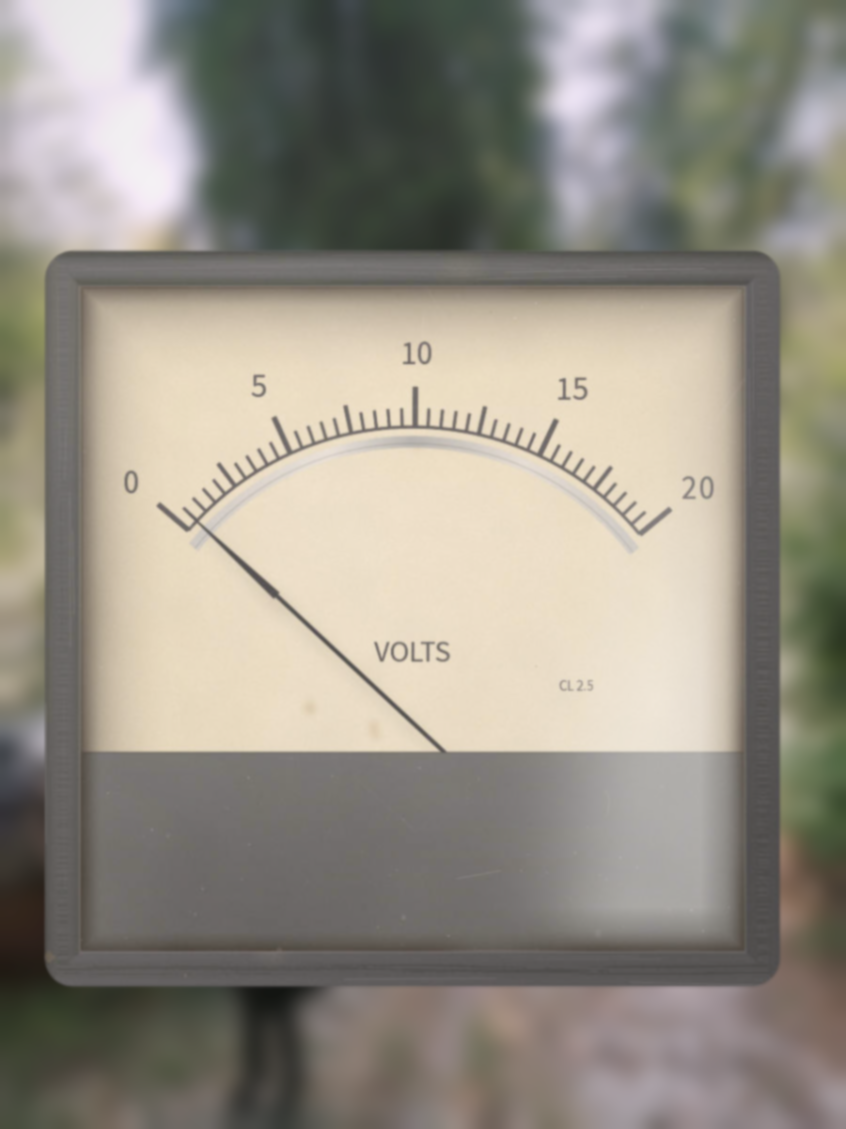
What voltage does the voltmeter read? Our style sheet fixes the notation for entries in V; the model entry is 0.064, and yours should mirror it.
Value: 0.5
